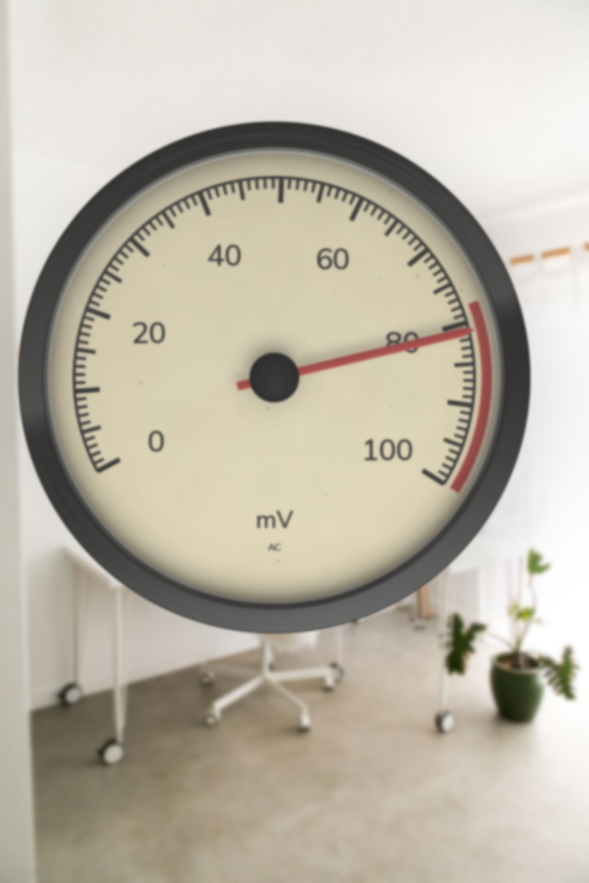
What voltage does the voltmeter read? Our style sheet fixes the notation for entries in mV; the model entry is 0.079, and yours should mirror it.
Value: 81
